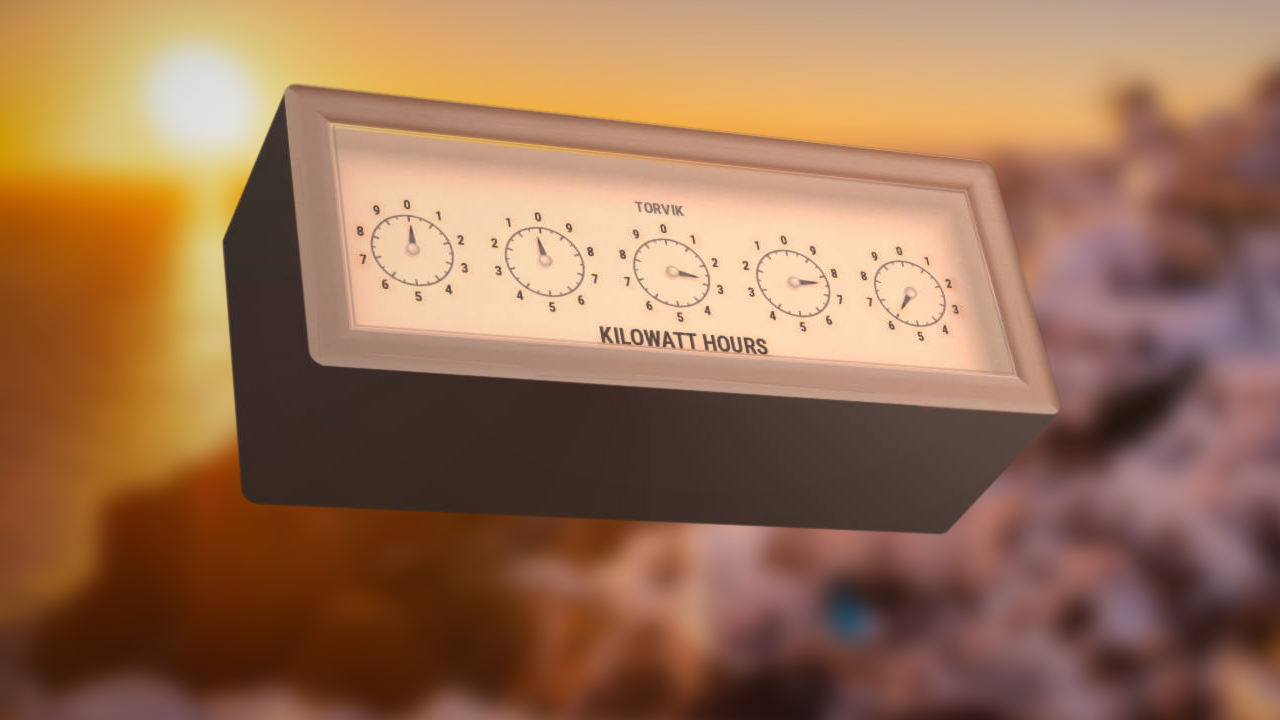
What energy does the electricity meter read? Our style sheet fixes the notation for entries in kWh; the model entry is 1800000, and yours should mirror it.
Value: 276
